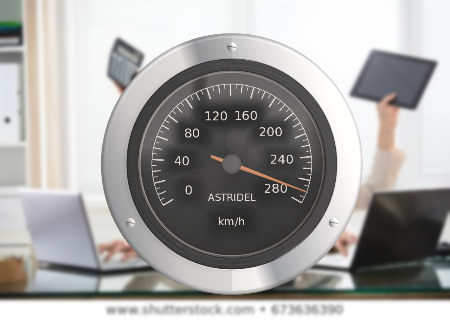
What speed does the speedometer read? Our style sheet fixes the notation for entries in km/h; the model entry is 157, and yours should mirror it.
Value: 270
